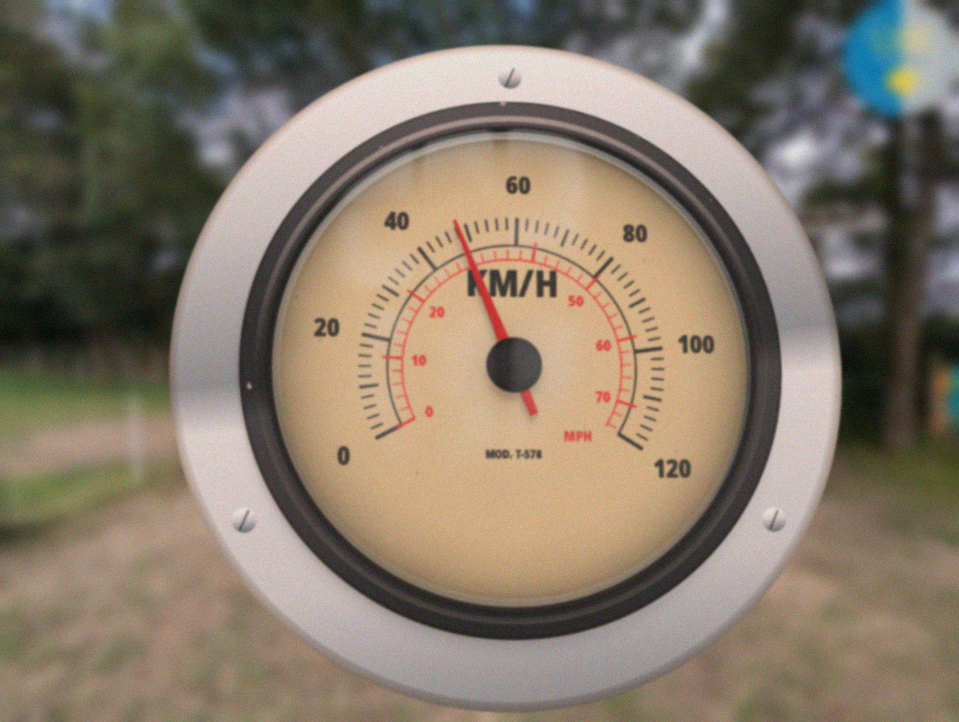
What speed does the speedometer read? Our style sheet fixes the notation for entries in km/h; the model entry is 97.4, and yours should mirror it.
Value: 48
